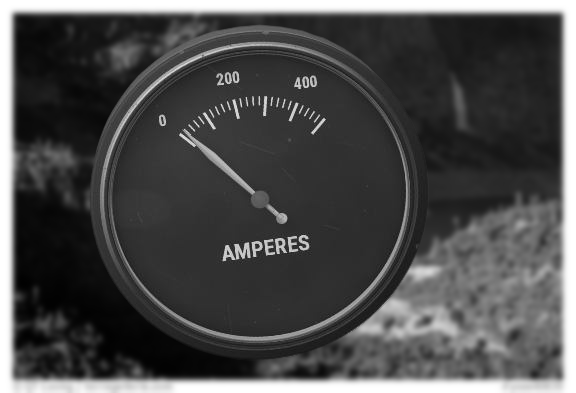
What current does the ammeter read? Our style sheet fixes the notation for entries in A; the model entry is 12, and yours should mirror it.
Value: 20
